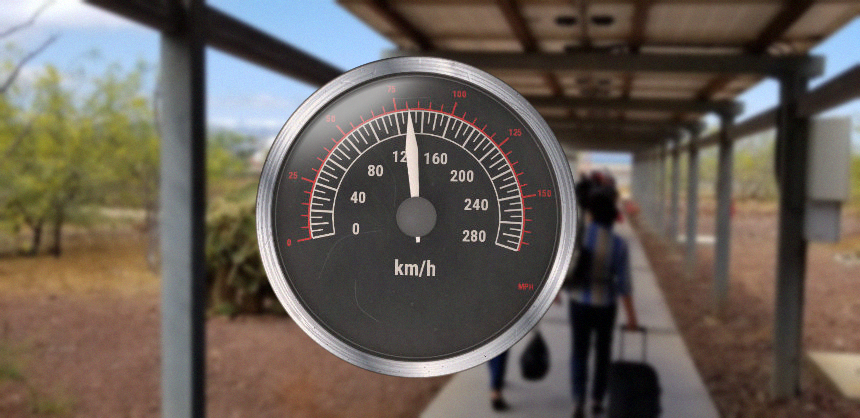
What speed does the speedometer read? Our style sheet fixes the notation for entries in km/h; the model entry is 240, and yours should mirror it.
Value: 130
